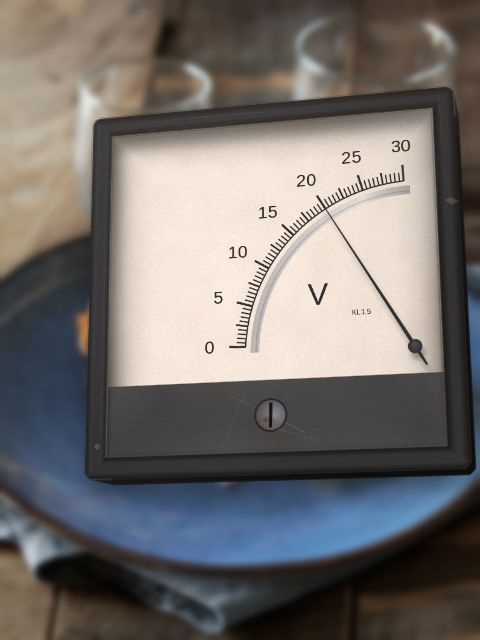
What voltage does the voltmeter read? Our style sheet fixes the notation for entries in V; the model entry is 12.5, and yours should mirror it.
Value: 20
